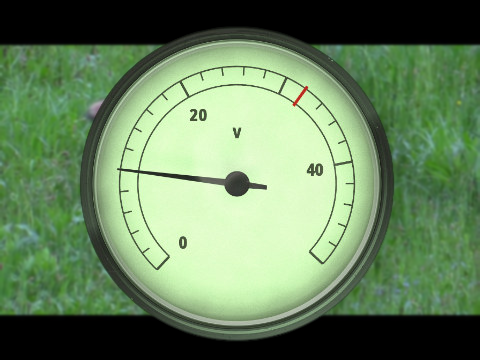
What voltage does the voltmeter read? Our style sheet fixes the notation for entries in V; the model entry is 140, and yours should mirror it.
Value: 10
